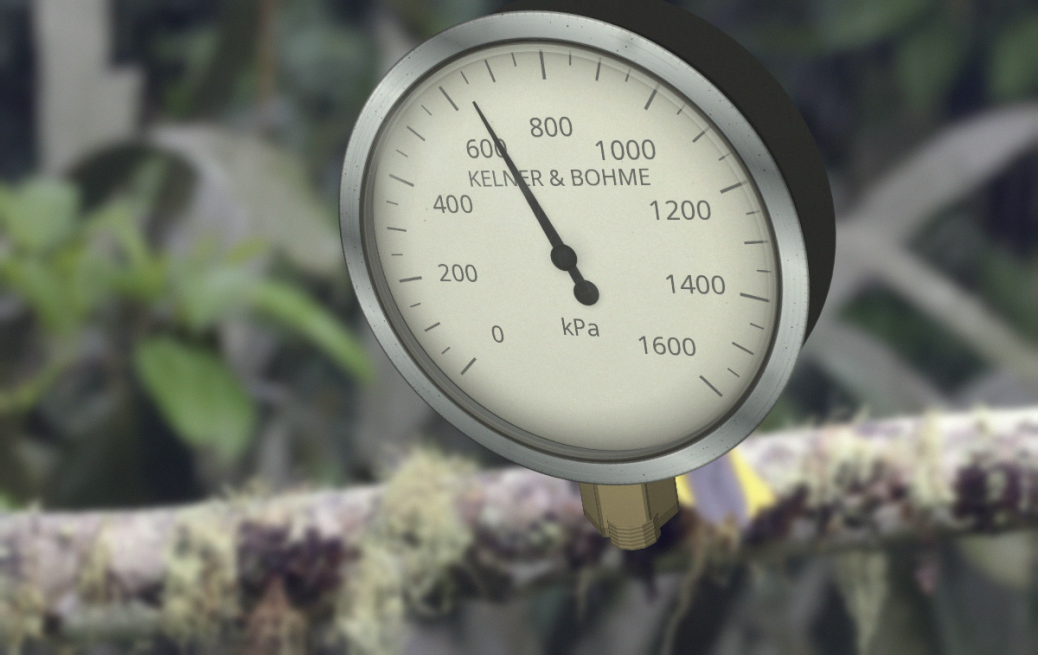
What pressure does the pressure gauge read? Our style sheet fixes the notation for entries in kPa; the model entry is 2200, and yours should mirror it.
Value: 650
